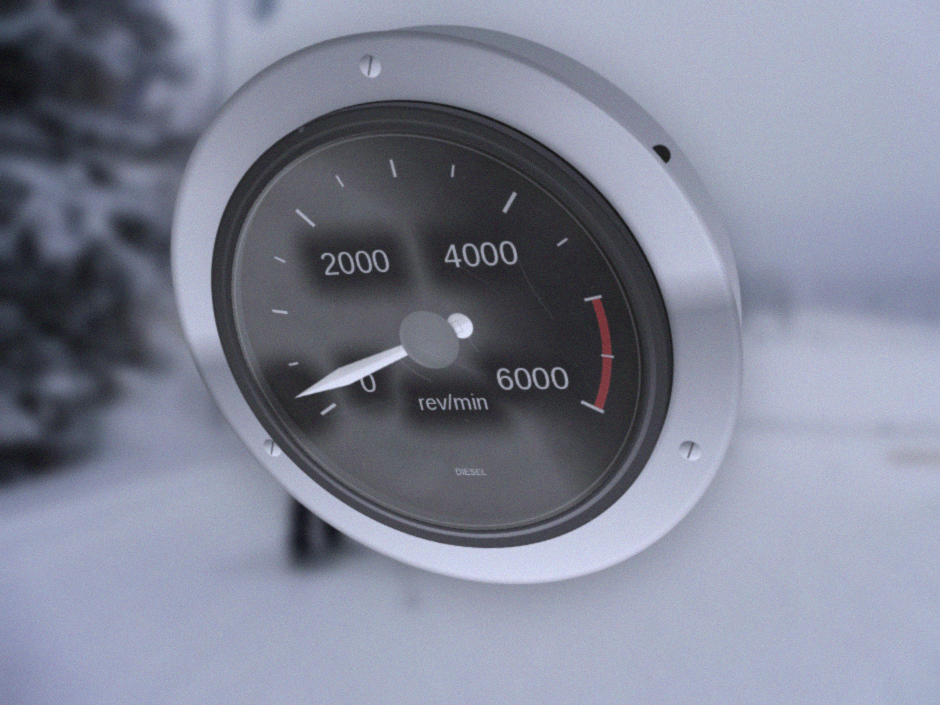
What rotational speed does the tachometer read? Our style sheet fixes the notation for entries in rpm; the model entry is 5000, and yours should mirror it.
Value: 250
